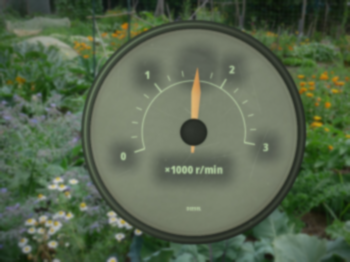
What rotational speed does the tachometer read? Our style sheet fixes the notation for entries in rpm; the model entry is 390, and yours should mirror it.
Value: 1600
